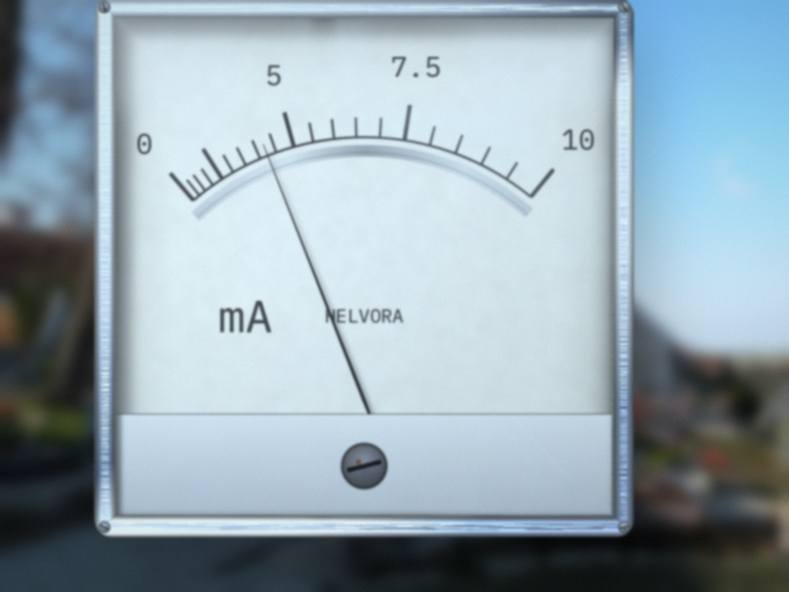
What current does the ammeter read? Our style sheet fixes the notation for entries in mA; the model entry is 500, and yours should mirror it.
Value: 4.25
